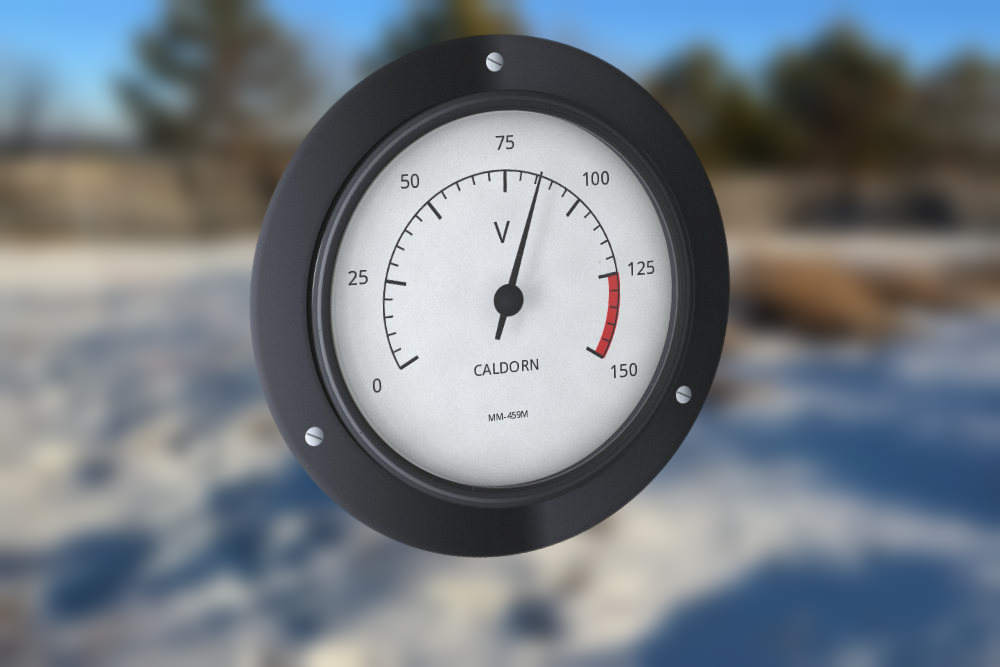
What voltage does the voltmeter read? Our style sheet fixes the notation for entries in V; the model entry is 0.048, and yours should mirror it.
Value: 85
